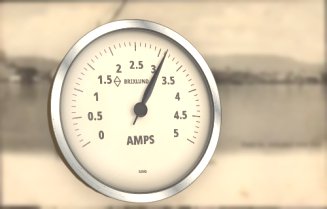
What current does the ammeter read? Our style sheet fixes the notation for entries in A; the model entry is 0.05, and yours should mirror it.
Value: 3.1
